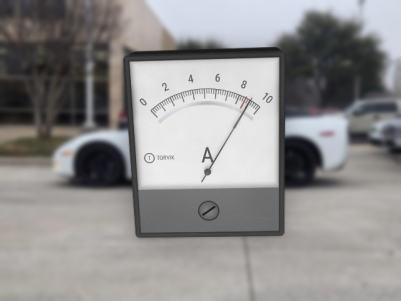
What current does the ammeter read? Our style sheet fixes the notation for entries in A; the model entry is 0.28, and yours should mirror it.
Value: 9
